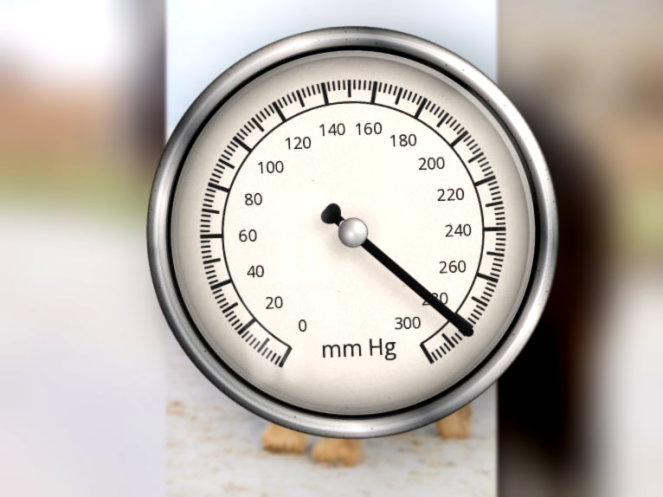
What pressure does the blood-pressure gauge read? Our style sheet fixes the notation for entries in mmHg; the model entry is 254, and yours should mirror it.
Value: 282
